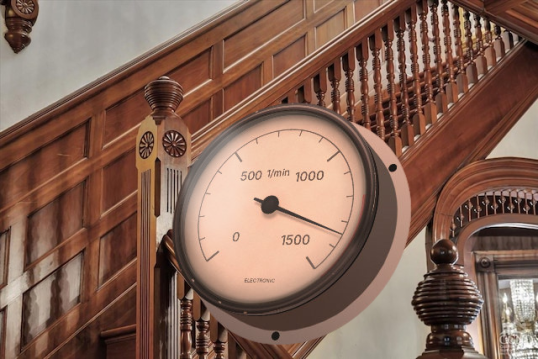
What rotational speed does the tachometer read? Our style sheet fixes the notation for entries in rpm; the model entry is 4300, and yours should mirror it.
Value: 1350
